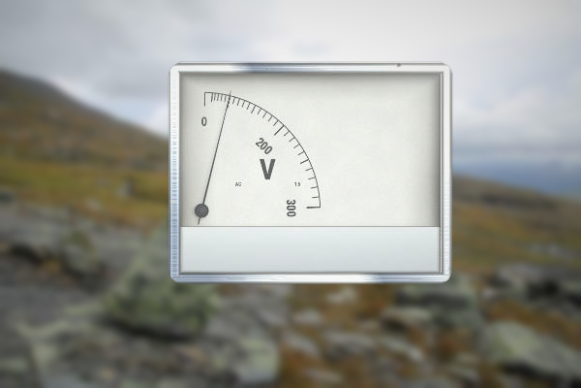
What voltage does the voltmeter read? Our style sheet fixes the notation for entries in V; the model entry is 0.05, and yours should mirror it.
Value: 100
